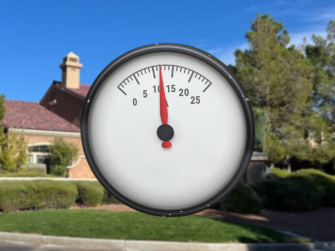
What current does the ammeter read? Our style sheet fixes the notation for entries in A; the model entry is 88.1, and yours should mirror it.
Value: 12
